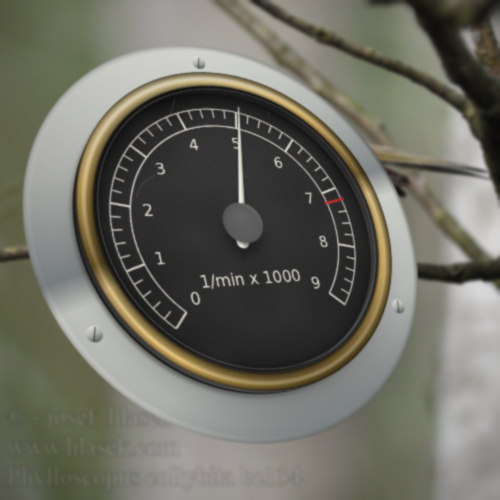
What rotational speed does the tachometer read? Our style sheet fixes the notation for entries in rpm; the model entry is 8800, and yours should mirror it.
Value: 5000
